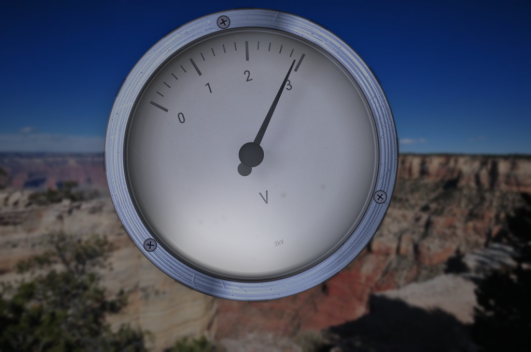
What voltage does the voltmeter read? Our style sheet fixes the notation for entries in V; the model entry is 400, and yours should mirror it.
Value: 2.9
